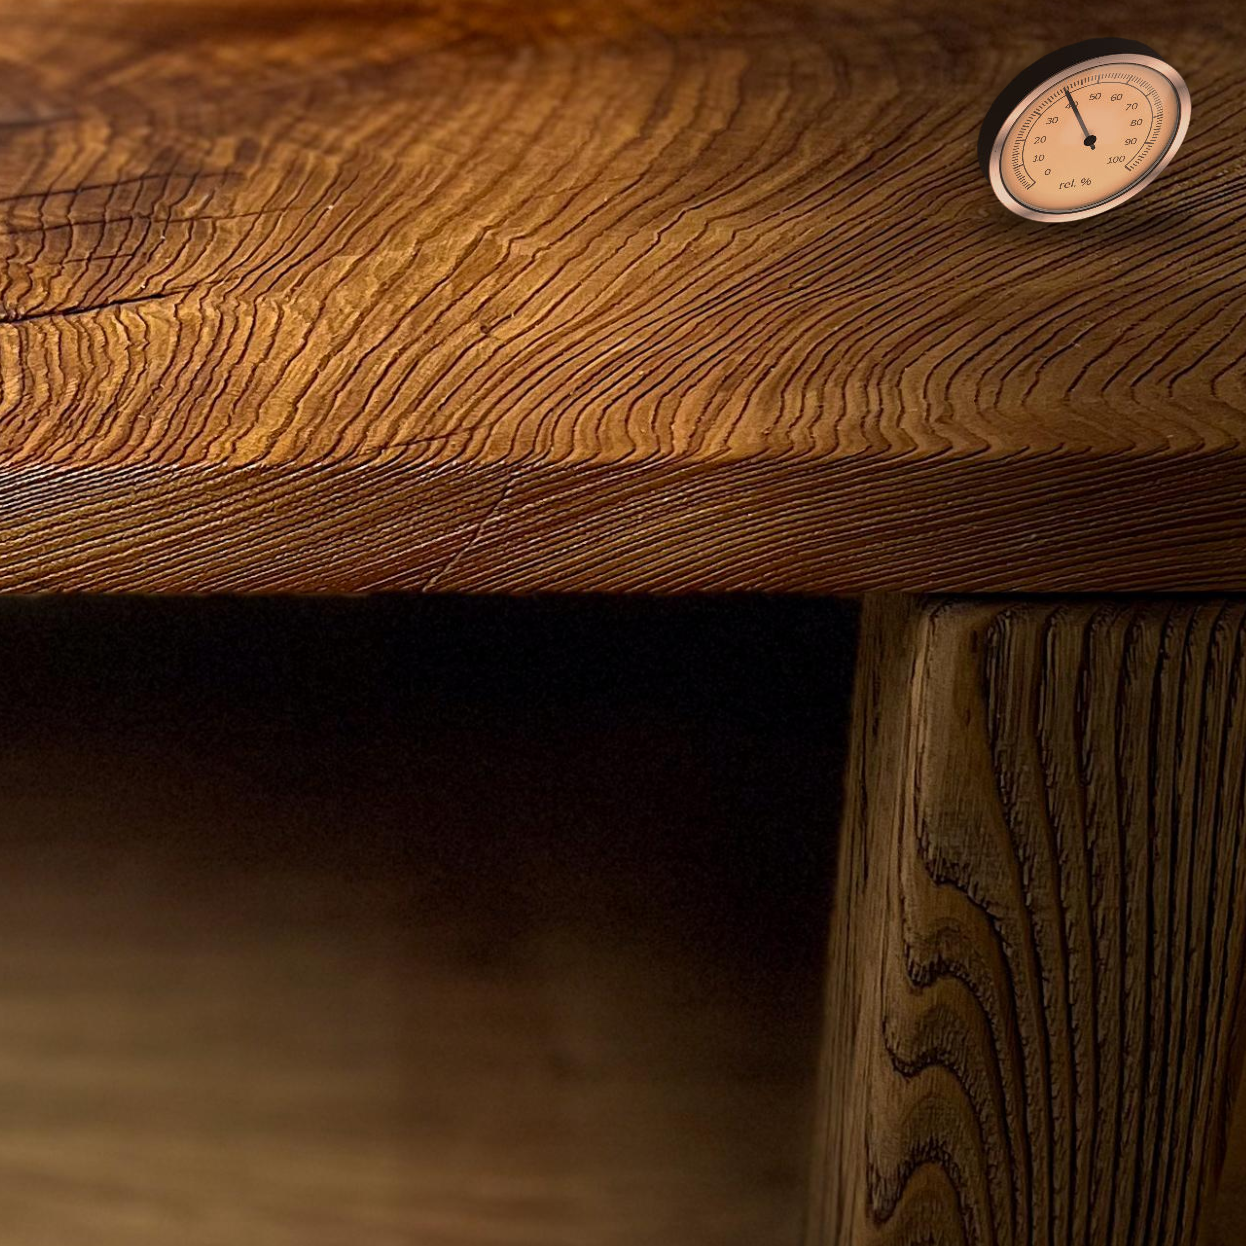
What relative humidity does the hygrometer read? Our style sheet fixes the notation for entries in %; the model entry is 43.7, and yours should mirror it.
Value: 40
